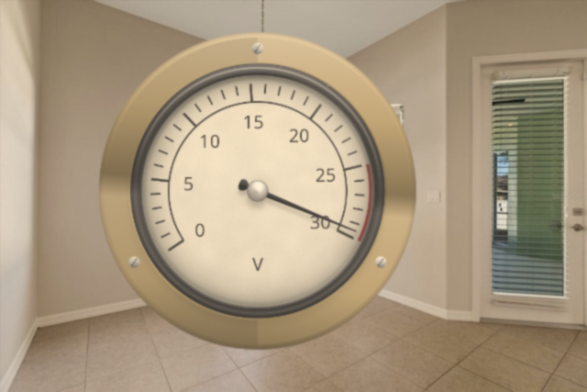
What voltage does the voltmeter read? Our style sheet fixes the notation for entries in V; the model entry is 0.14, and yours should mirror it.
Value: 29.5
